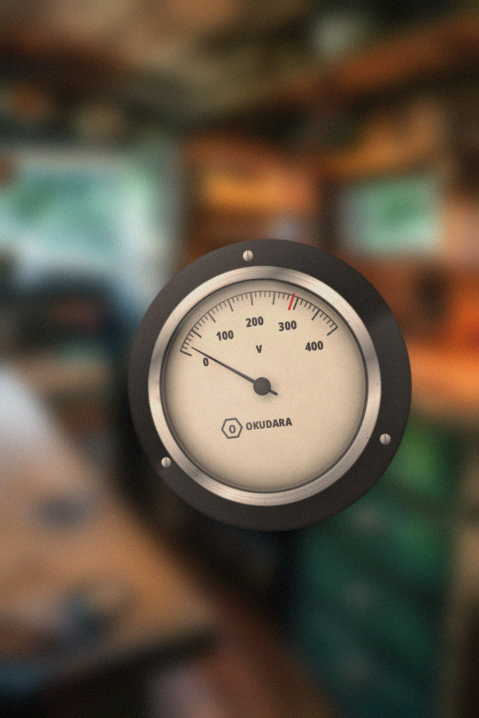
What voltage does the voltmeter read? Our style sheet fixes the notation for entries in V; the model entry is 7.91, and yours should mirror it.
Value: 20
